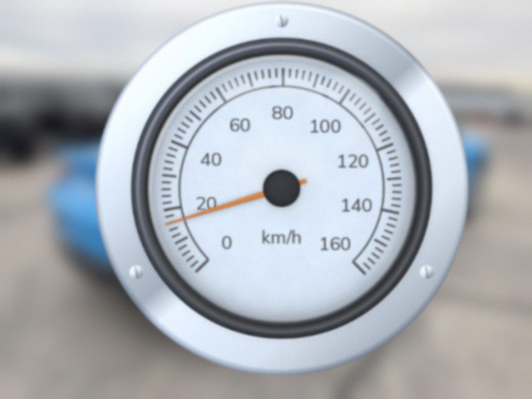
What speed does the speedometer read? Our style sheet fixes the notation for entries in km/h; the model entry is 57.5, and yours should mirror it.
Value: 16
